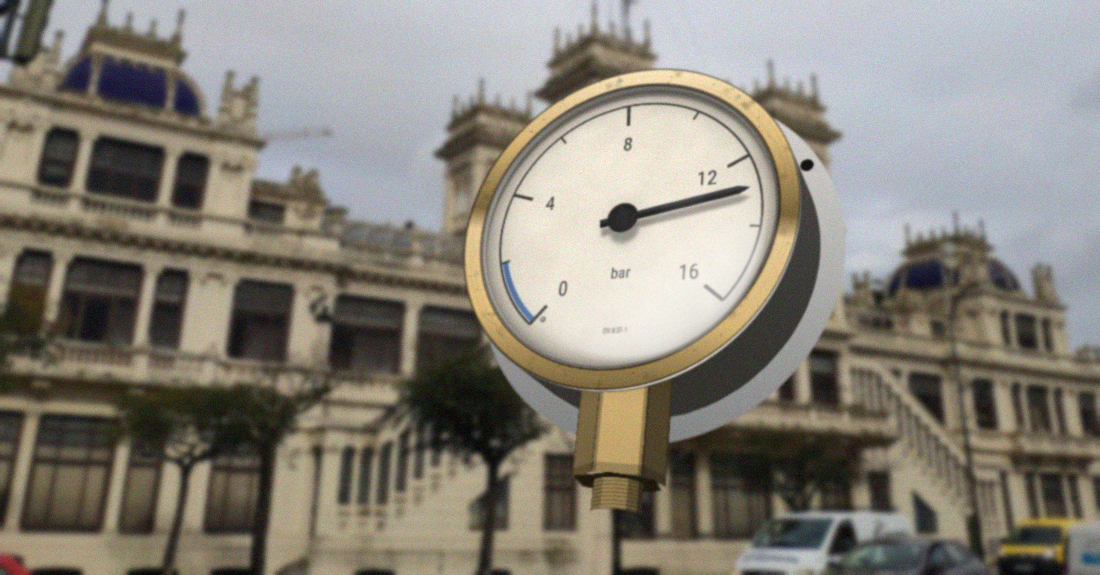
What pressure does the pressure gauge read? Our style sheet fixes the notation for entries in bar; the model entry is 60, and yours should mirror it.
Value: 13
